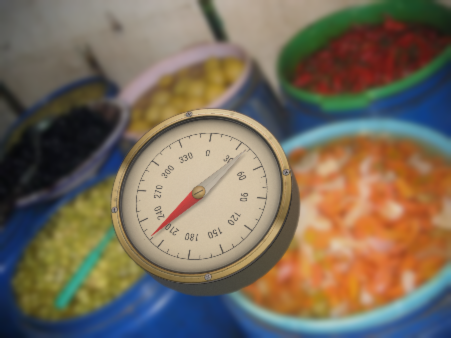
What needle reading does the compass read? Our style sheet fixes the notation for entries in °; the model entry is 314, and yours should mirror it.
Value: 220
